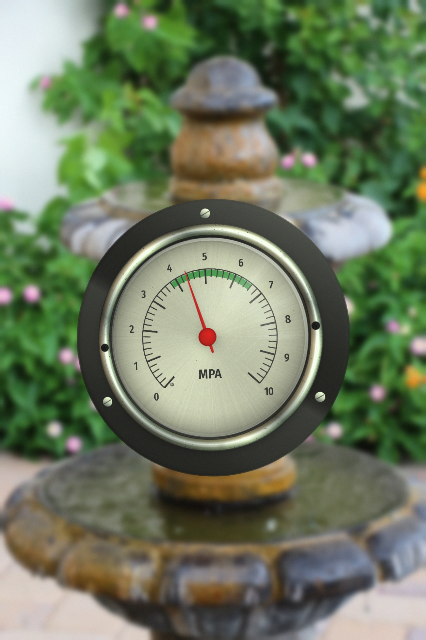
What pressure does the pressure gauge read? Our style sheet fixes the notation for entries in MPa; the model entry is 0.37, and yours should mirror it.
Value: 4.4
